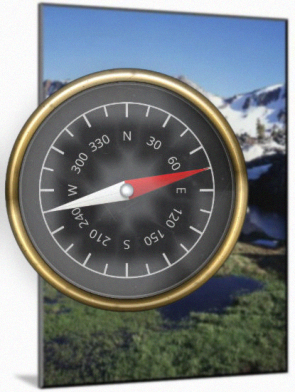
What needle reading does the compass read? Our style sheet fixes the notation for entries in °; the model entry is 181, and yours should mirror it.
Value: 75
